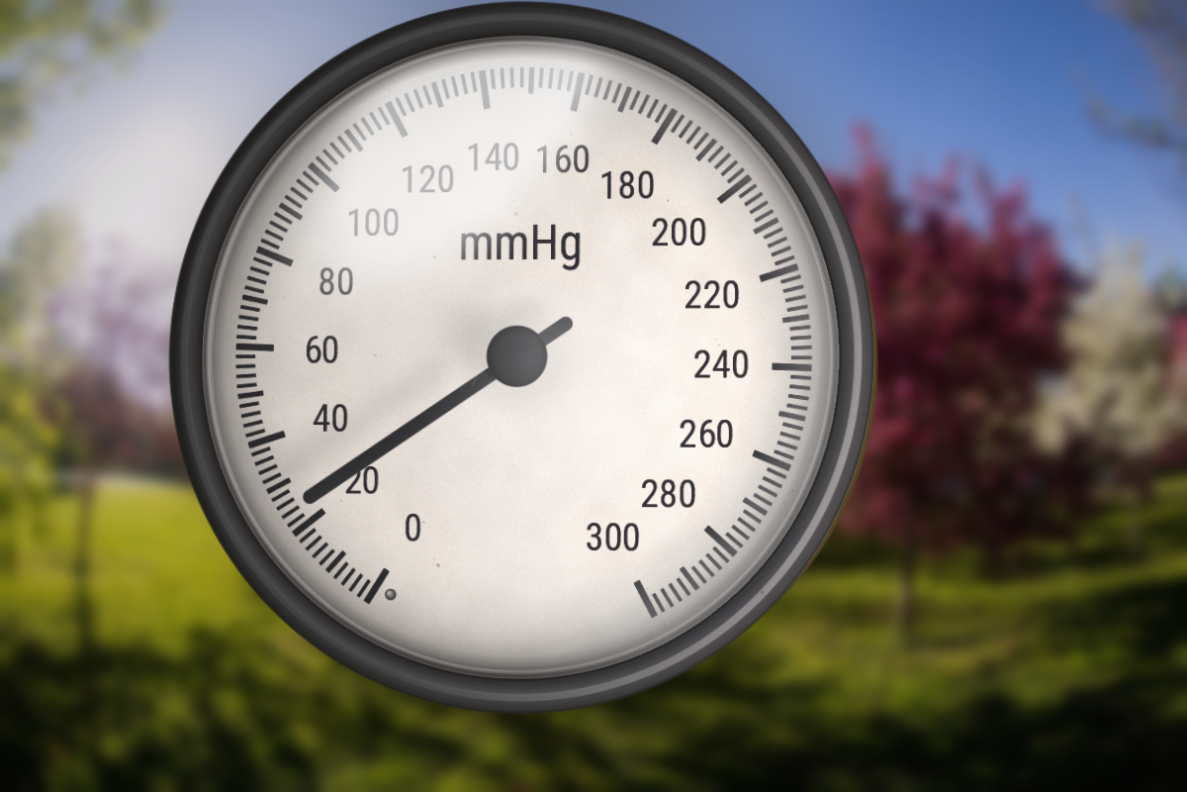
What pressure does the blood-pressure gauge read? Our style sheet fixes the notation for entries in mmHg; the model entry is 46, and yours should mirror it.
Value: 24
